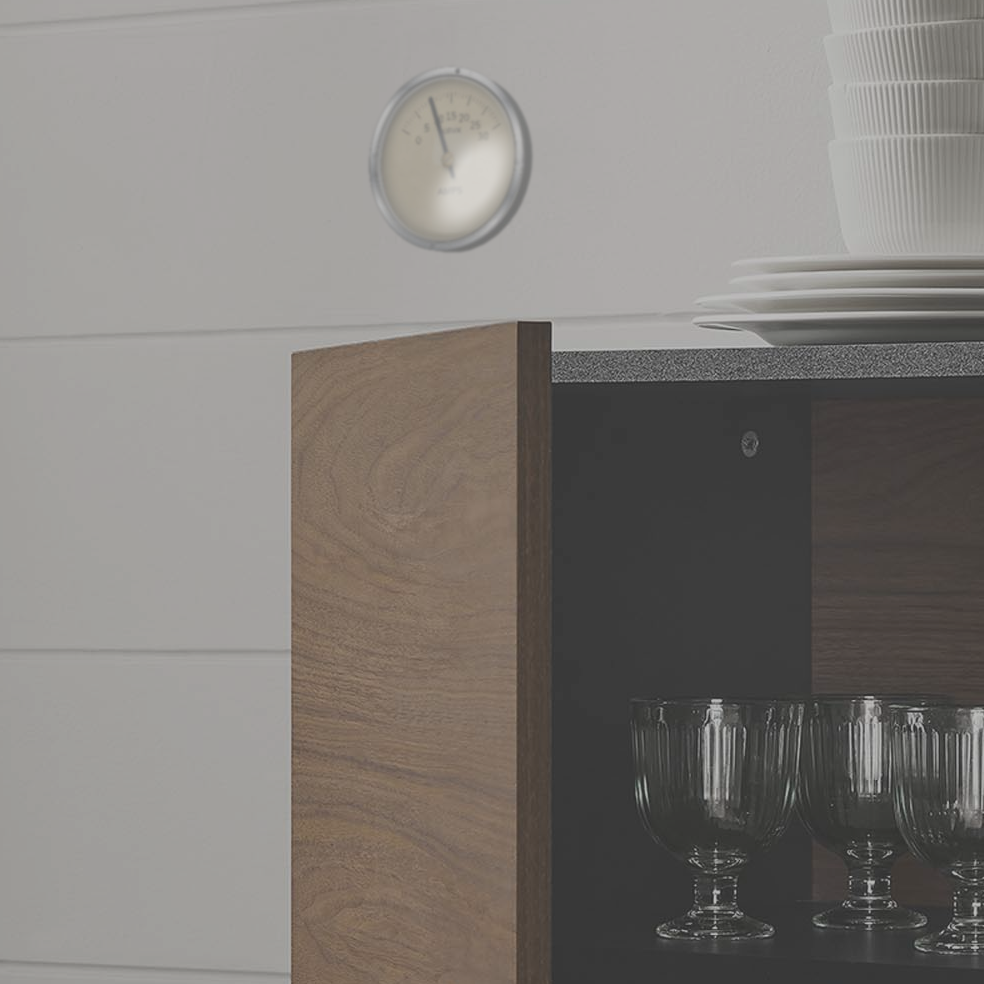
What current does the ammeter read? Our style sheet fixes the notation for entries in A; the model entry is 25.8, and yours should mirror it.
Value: 10
